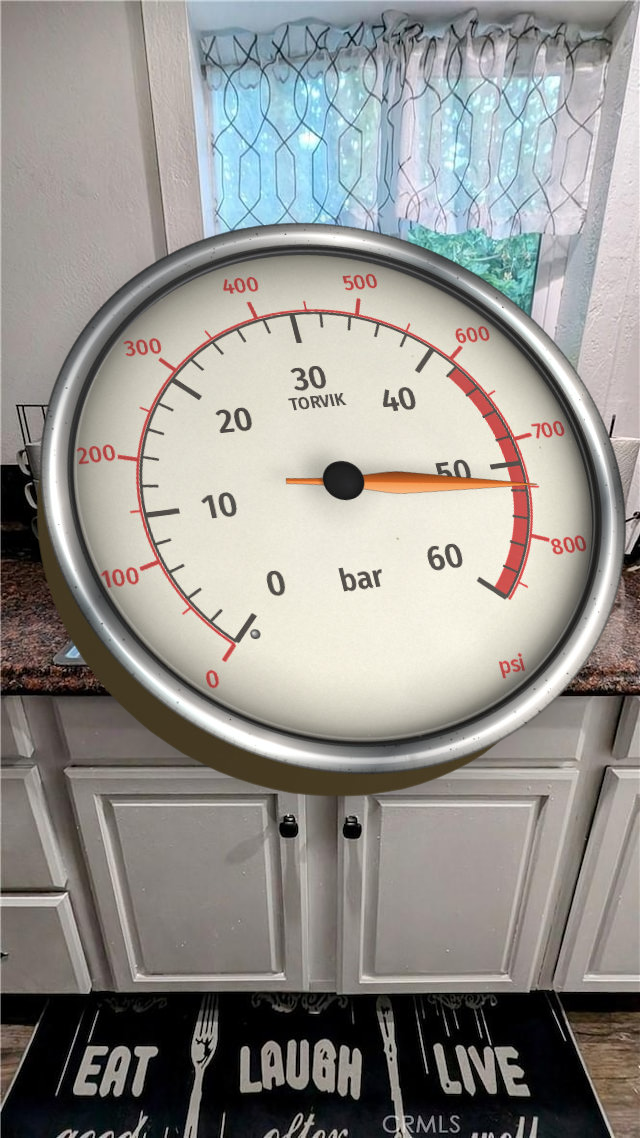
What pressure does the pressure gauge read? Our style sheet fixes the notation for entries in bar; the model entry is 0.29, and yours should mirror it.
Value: 52
